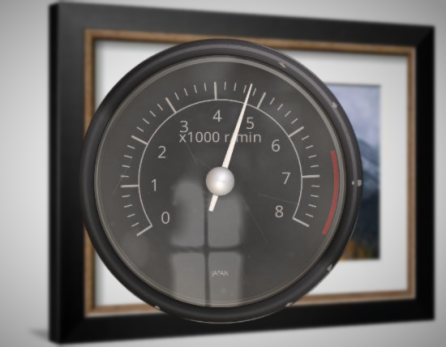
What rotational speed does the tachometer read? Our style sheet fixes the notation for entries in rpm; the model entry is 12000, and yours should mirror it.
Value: 4700
